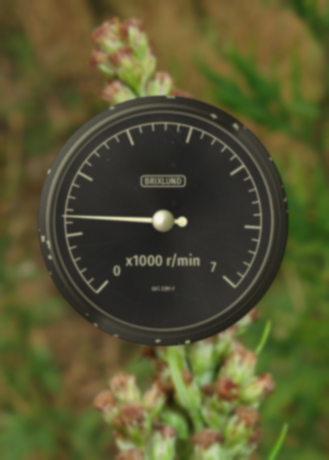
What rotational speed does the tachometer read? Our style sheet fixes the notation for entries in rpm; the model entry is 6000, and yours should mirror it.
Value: 1300
